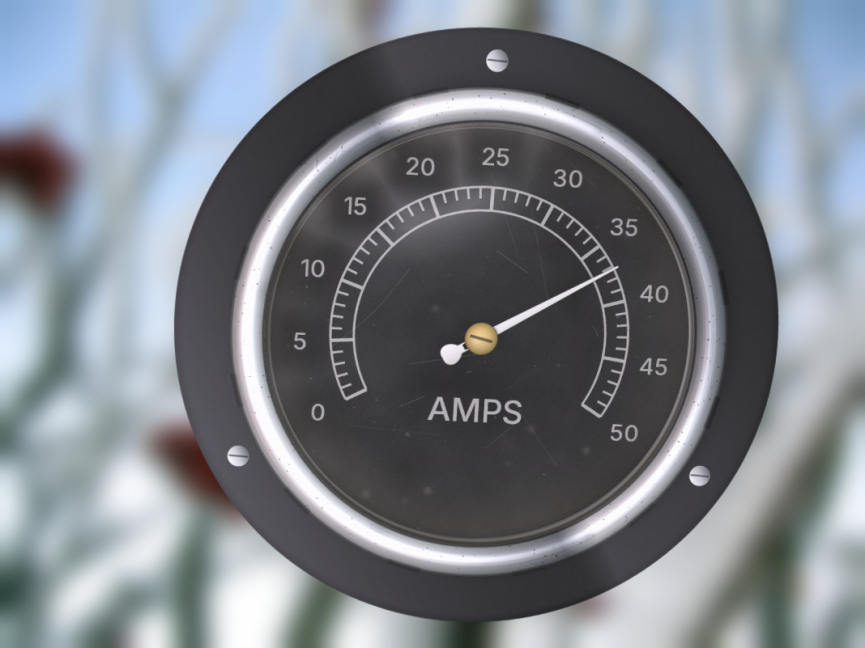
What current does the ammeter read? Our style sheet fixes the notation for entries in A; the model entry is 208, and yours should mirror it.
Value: 37
